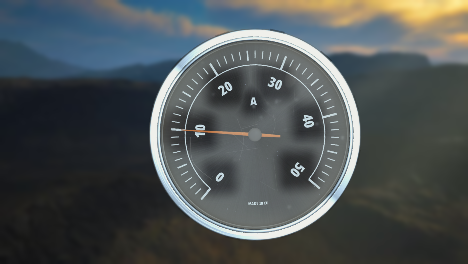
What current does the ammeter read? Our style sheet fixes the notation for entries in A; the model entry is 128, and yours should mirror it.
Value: 10
